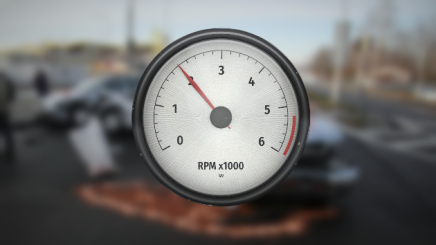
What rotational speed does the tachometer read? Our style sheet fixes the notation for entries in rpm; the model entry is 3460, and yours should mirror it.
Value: 2000
